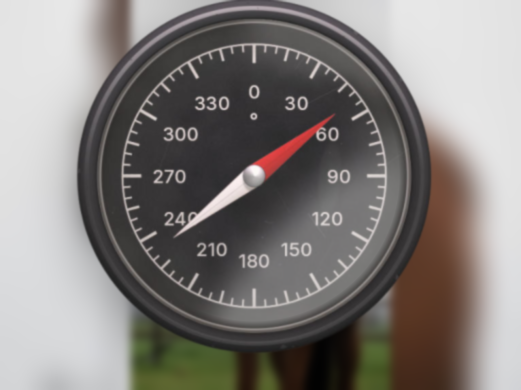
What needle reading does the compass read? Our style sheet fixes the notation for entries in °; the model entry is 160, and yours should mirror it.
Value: 52.5
